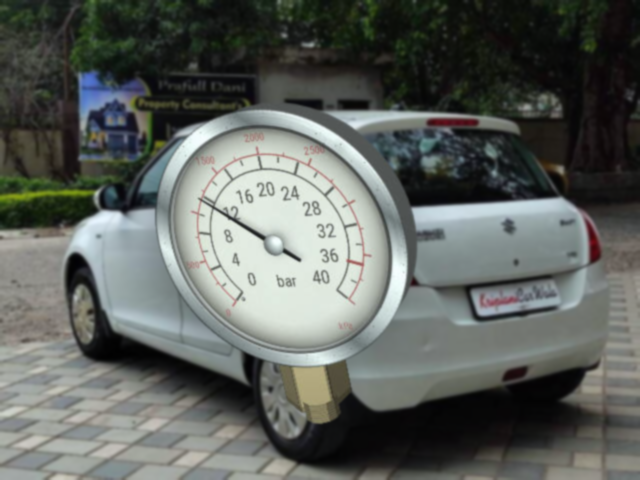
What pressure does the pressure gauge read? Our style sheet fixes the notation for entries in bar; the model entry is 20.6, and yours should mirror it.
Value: 12
